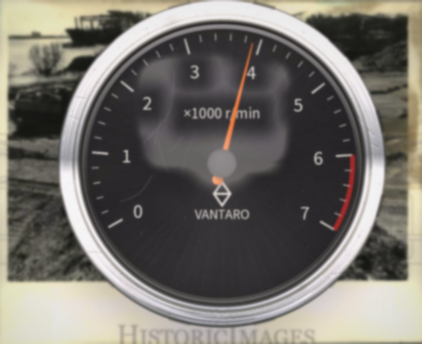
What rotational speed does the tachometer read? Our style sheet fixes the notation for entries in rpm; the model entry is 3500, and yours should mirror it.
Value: 3900
